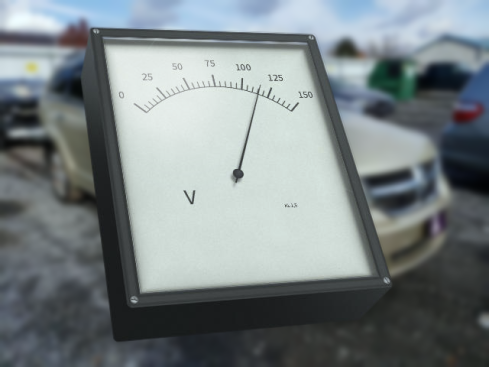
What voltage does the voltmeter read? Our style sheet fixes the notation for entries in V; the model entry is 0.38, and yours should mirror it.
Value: 115
